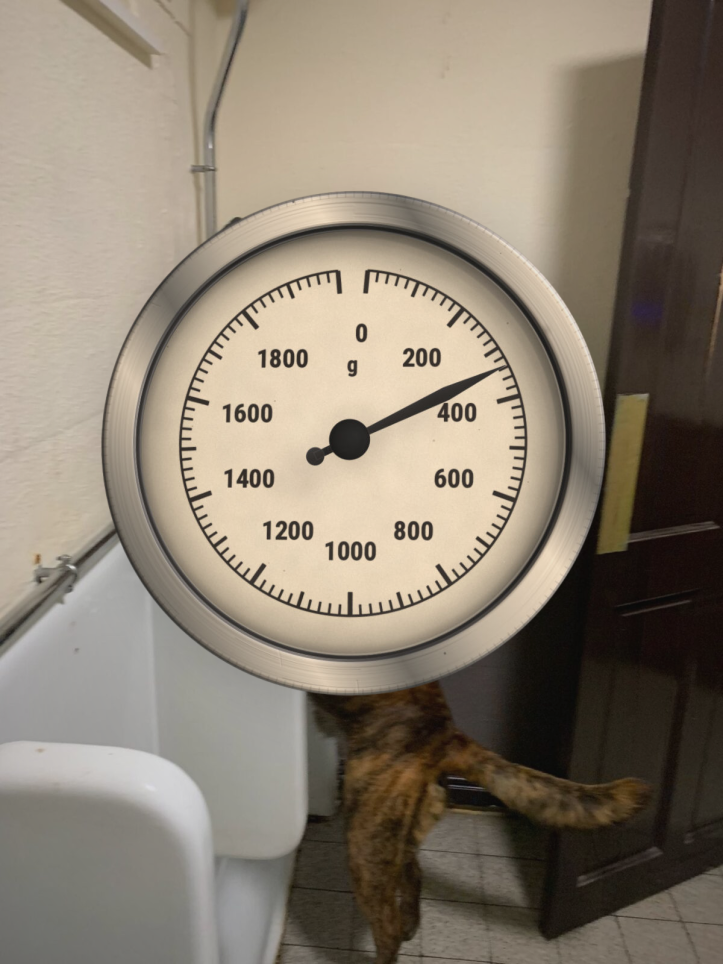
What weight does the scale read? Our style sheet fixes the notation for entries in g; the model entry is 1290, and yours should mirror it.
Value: 340
